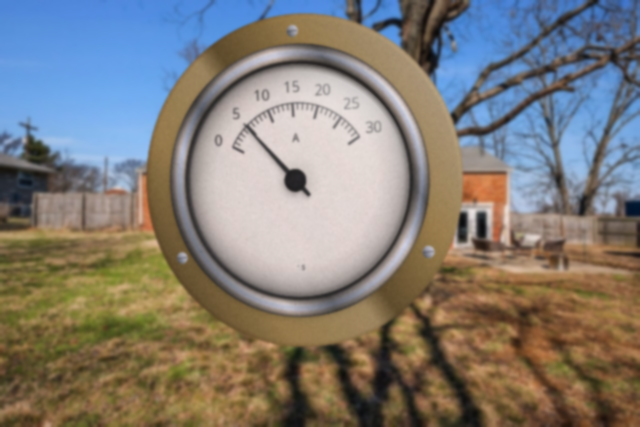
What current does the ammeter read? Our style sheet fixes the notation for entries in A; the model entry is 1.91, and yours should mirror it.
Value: 5
